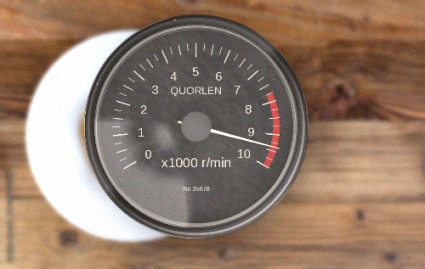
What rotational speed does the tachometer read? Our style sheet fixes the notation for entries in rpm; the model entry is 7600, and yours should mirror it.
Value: 9375
